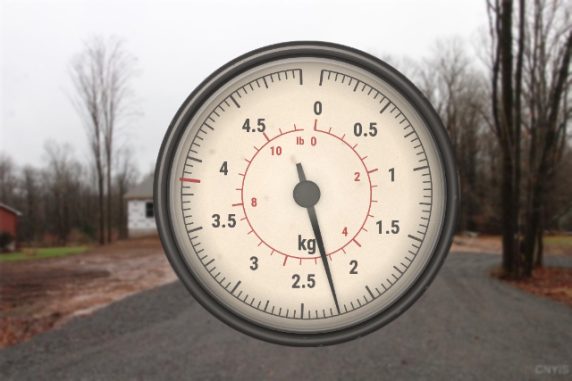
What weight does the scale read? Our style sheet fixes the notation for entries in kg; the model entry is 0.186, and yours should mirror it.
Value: 2.25
